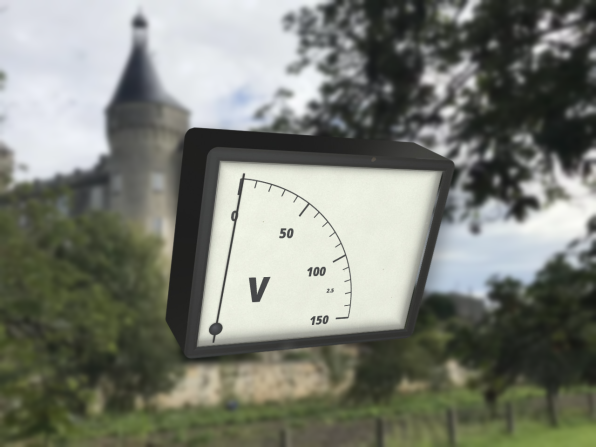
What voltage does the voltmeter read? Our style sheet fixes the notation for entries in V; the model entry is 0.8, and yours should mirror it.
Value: 0
